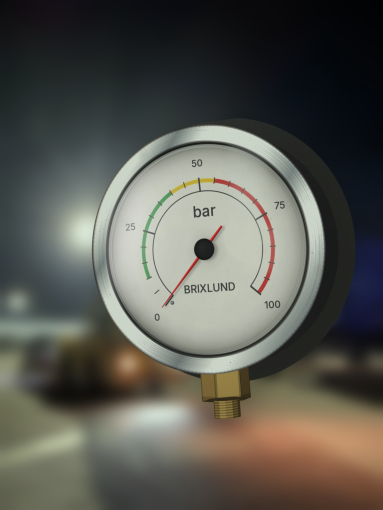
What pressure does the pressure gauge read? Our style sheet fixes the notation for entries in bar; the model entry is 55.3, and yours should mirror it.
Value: 0
